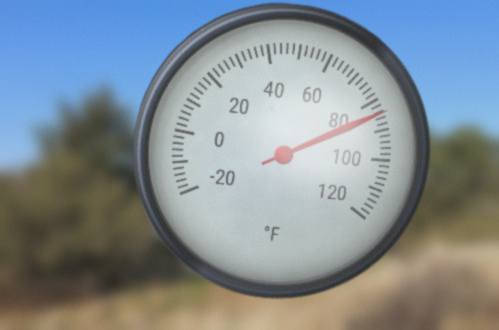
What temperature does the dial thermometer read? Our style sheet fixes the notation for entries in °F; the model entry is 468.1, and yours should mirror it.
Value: 84
